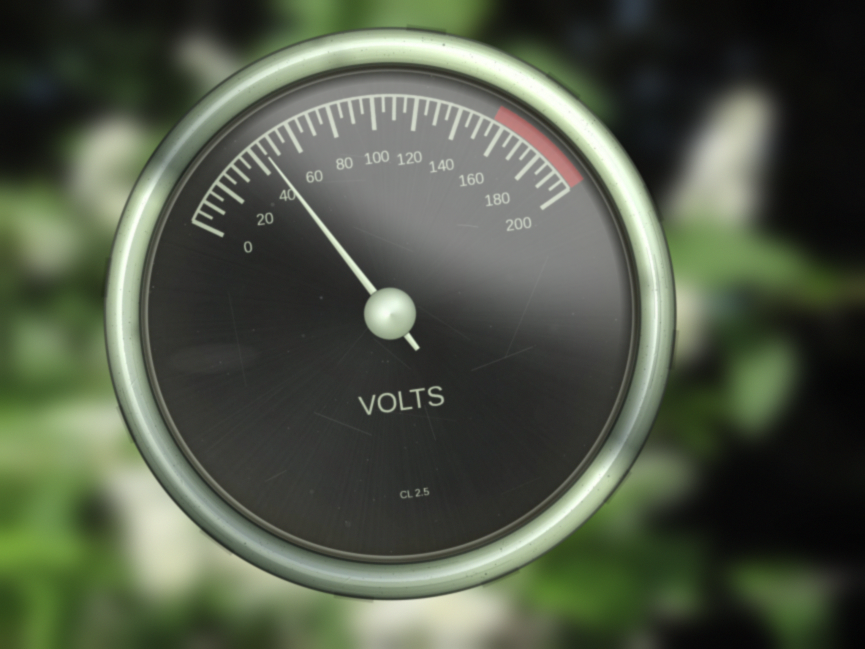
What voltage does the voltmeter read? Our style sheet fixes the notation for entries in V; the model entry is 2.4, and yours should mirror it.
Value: 45
